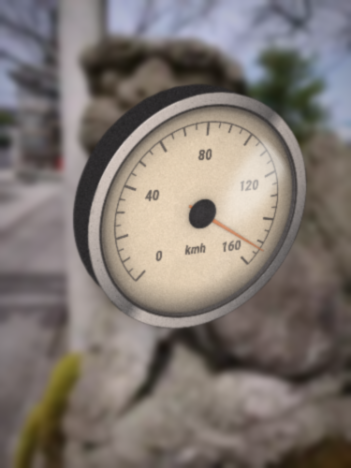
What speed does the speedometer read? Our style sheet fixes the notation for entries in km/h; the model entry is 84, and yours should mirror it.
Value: 152.5
